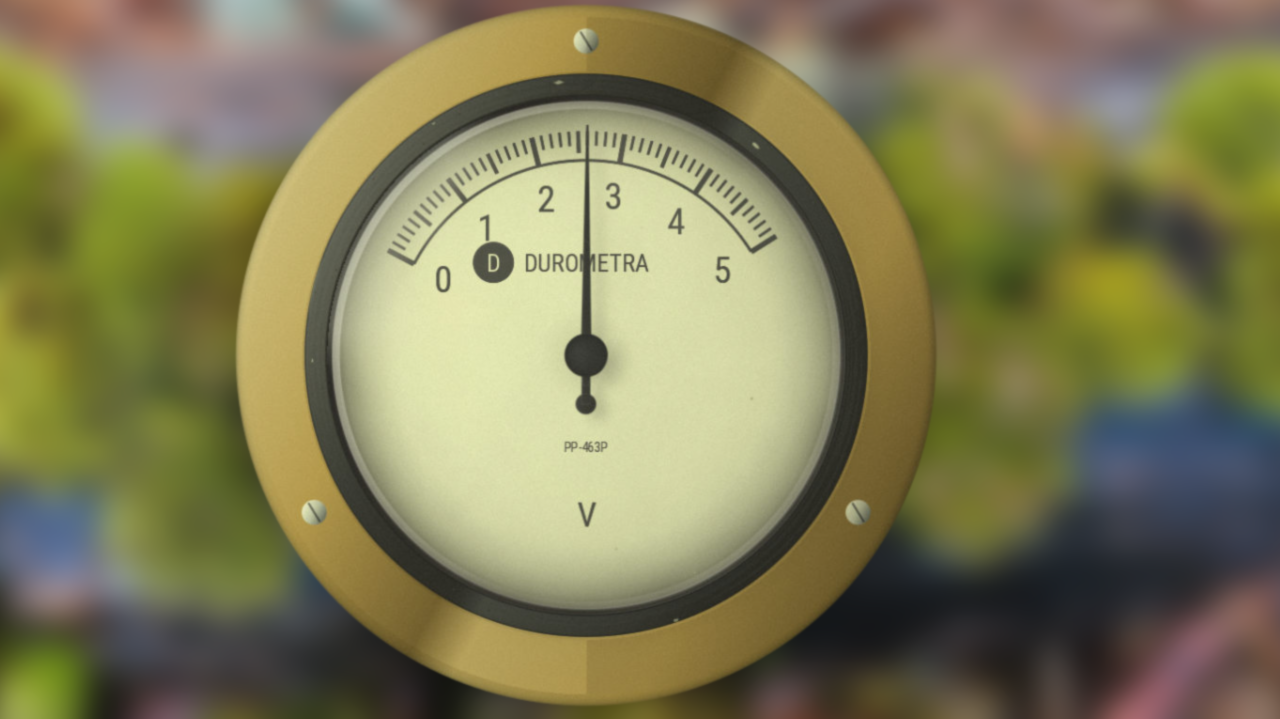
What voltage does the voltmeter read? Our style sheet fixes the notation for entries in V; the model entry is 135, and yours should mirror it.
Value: 2.6
